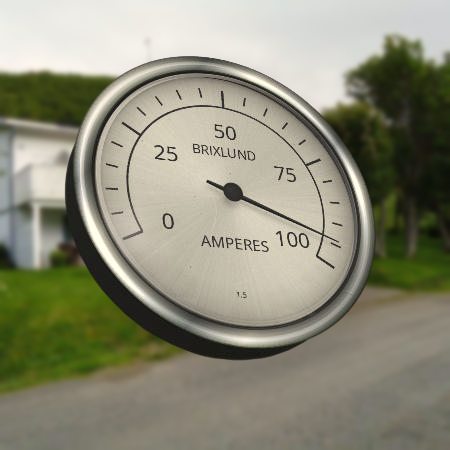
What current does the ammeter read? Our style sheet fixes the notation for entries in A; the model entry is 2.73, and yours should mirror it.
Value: 95
